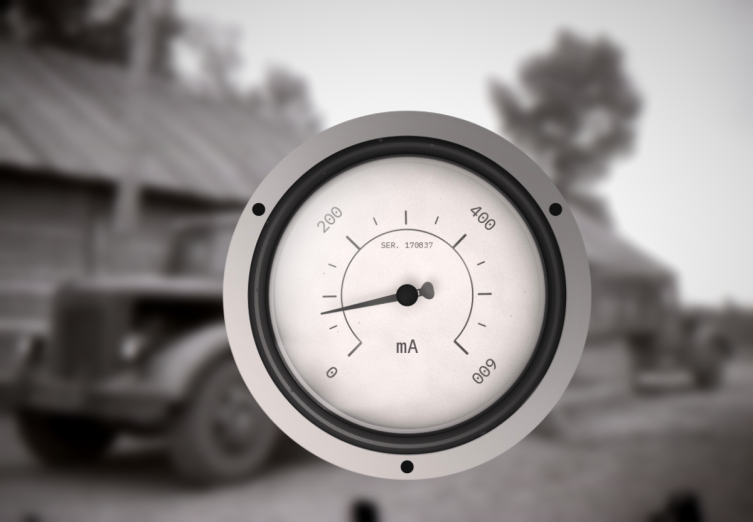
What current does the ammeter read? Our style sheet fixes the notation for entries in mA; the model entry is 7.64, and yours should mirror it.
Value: 75
